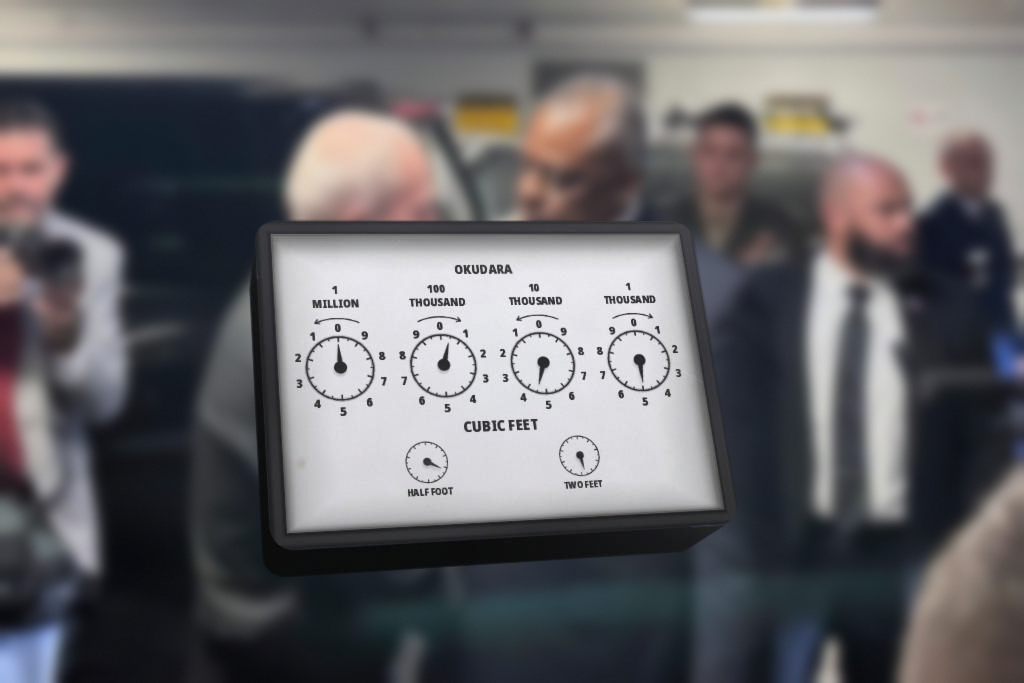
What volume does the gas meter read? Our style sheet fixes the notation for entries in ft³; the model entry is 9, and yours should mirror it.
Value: 4500
